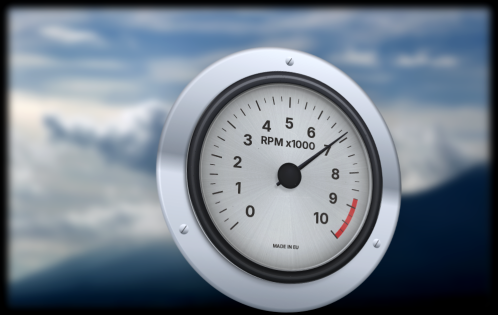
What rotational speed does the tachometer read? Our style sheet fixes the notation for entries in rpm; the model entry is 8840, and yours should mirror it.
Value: 6875
